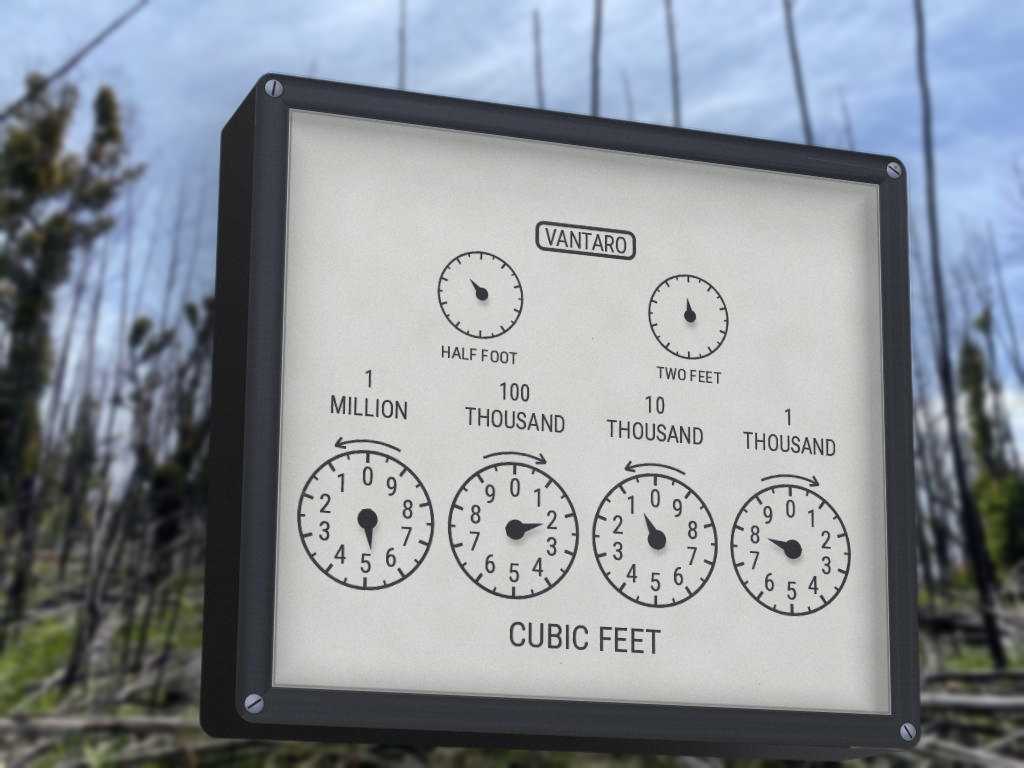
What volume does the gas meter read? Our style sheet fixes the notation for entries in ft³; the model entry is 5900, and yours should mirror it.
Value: 520800
